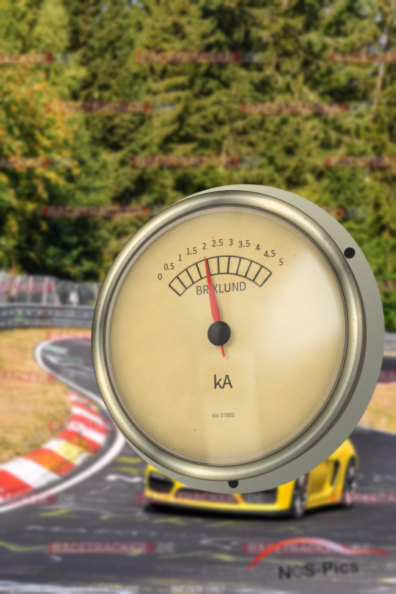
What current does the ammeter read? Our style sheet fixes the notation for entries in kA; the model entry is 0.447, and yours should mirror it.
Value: 2
